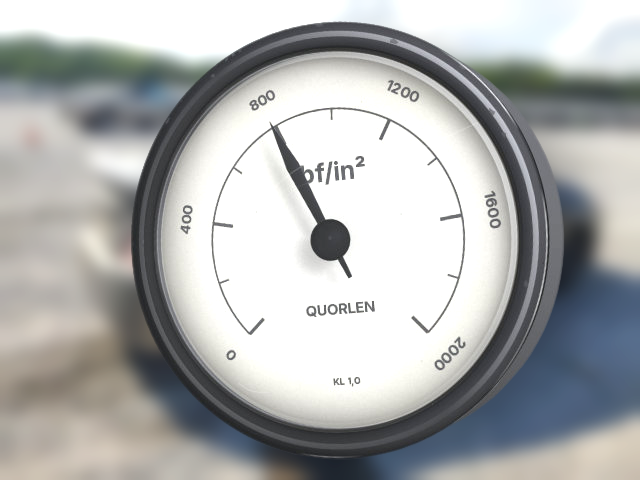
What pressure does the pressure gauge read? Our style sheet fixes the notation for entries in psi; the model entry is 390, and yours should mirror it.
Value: 800
